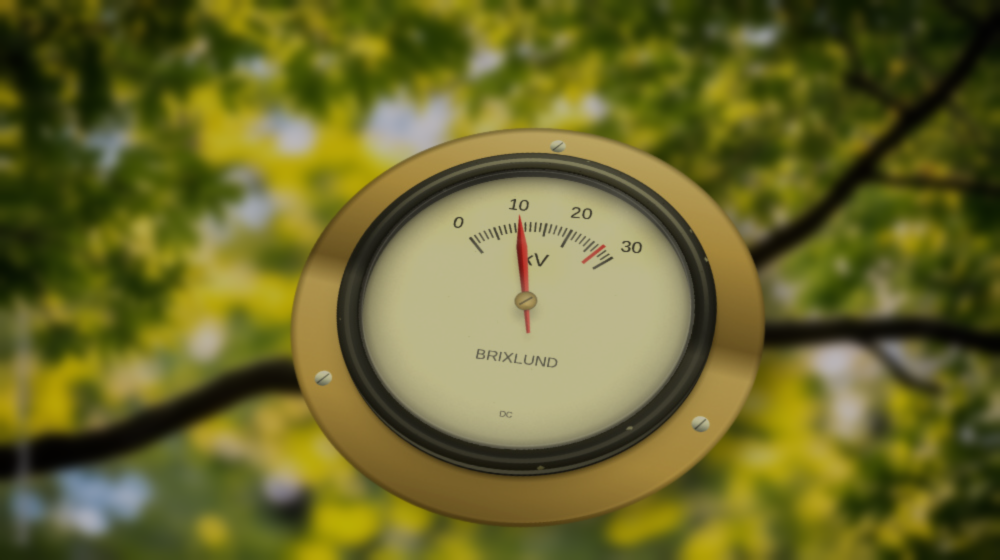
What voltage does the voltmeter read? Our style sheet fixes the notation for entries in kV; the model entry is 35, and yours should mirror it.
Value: 10
